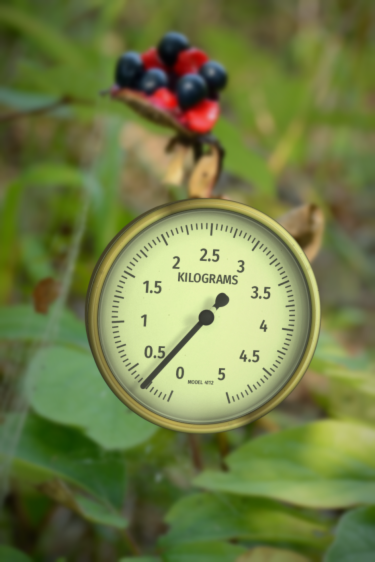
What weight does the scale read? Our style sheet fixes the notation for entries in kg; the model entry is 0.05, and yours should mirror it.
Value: 0.3
